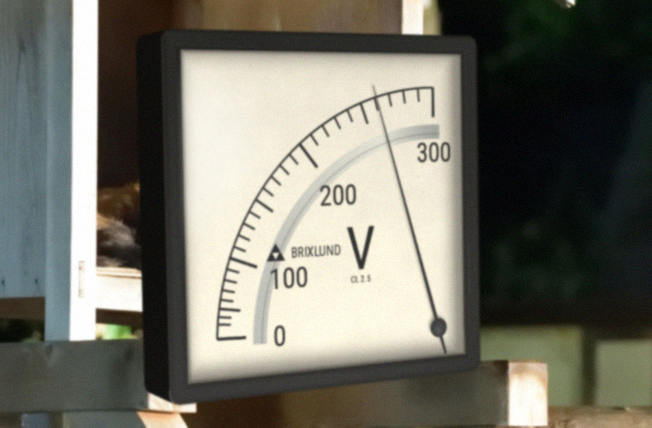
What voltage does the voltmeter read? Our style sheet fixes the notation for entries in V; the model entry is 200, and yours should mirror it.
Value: 260
